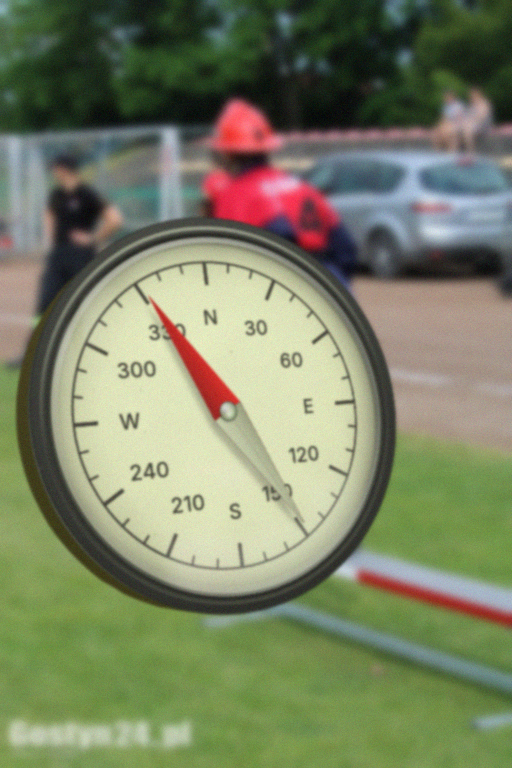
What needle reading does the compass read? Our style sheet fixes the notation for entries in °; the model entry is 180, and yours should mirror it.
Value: 330
